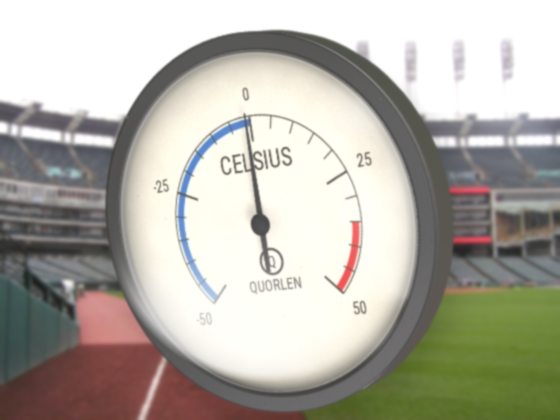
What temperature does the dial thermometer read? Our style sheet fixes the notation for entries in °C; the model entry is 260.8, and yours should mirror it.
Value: 0
